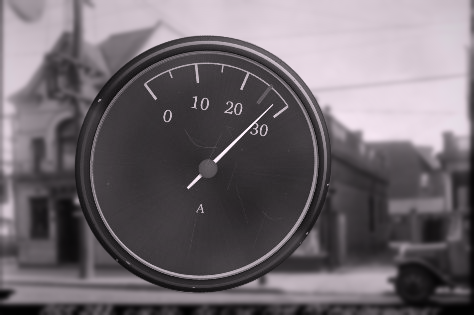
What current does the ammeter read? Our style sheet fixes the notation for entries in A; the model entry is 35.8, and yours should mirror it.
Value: 27.5
